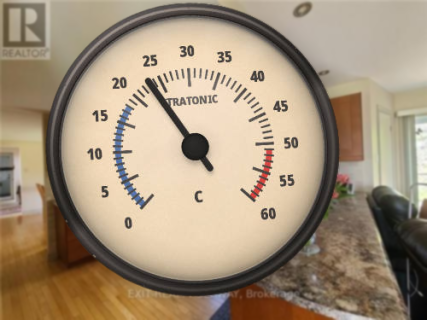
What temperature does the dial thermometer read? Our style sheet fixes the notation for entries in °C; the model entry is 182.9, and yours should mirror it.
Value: 23
